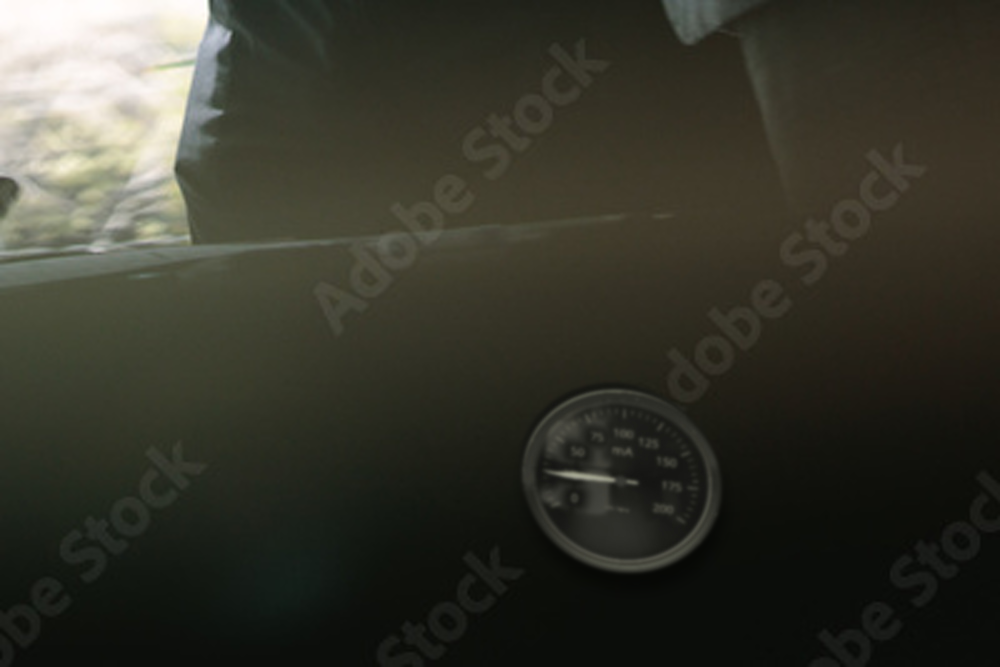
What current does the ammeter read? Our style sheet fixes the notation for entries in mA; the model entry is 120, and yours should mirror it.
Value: 25
